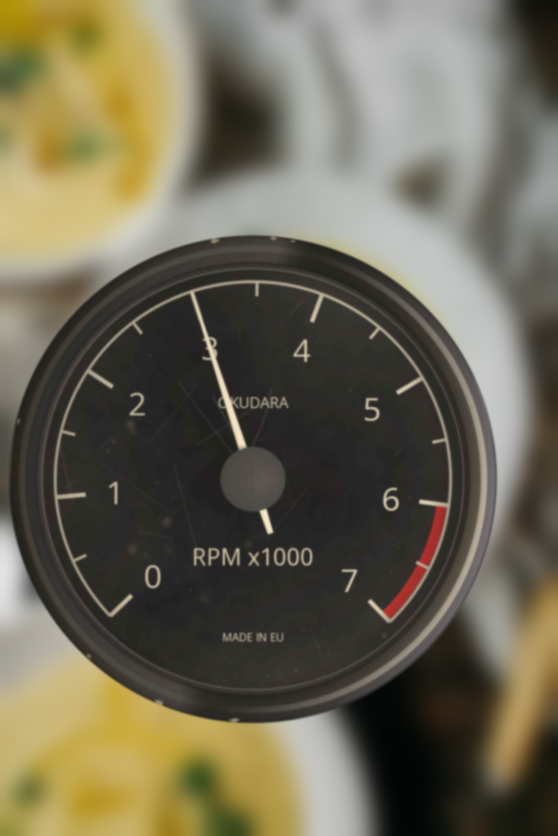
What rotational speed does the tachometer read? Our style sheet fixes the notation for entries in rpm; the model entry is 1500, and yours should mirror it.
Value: 3000
